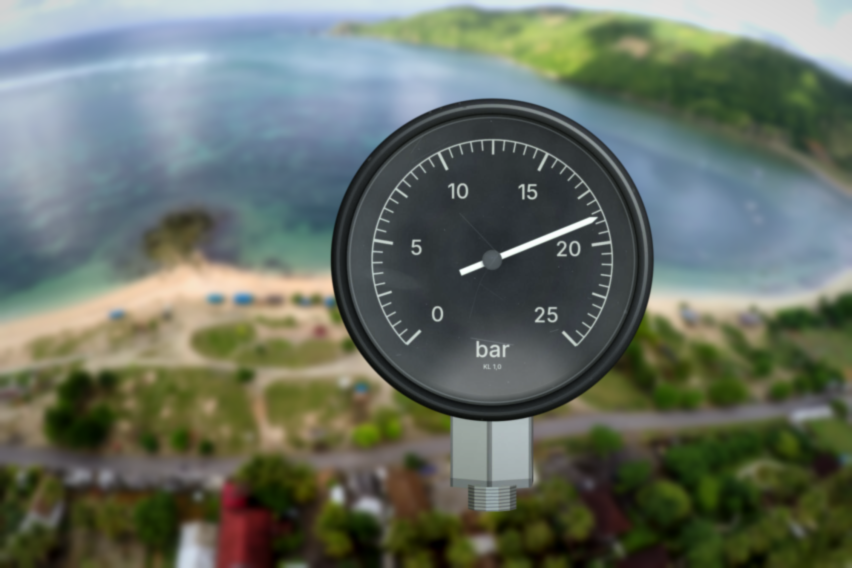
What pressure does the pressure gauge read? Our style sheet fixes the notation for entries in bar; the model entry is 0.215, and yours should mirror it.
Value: 18.75
